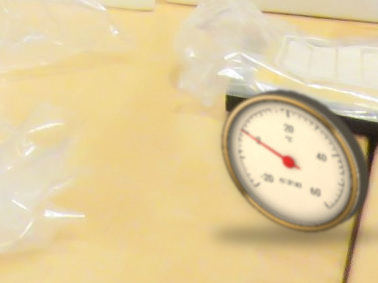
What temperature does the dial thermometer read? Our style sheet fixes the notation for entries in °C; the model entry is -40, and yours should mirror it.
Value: 0
